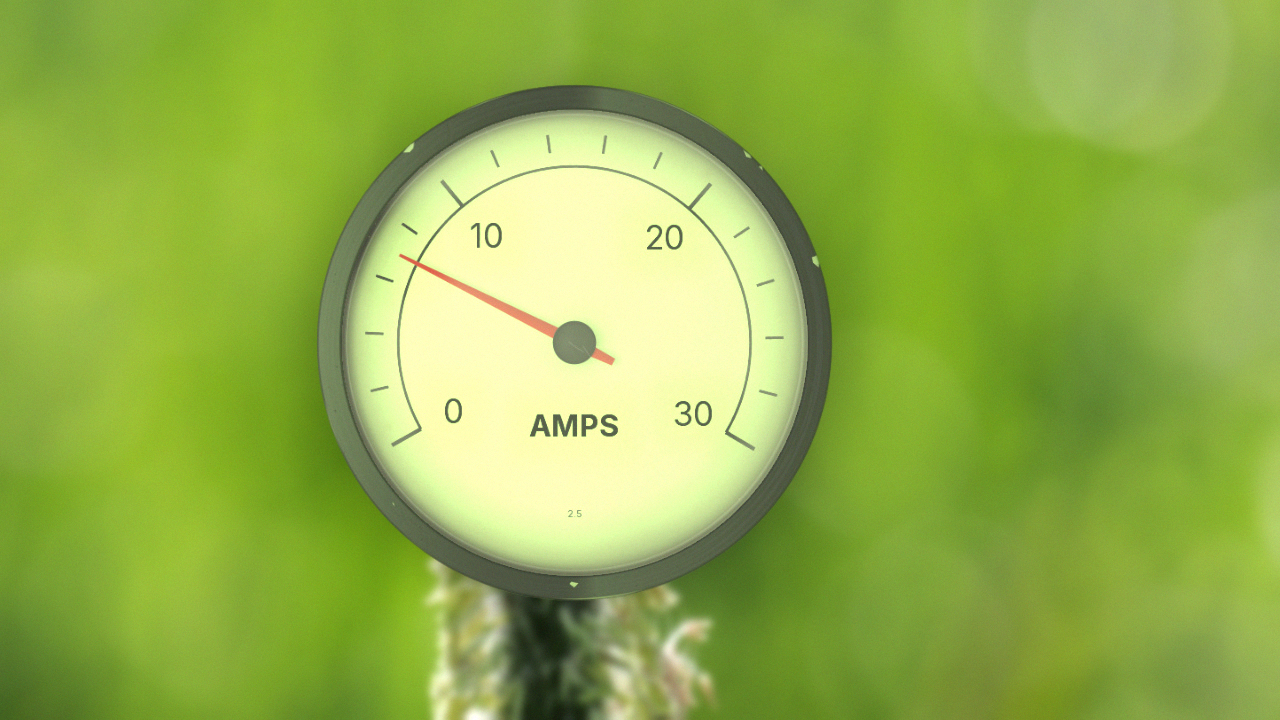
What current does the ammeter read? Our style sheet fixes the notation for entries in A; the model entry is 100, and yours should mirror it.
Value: 7
